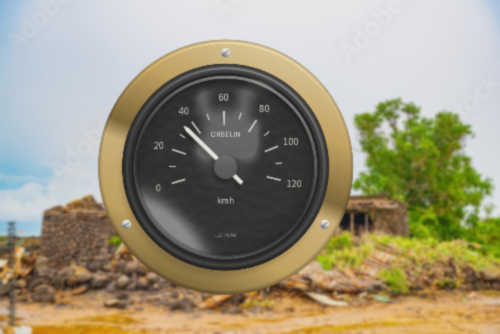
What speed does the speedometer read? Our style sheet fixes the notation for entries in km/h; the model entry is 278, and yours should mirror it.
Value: 35
